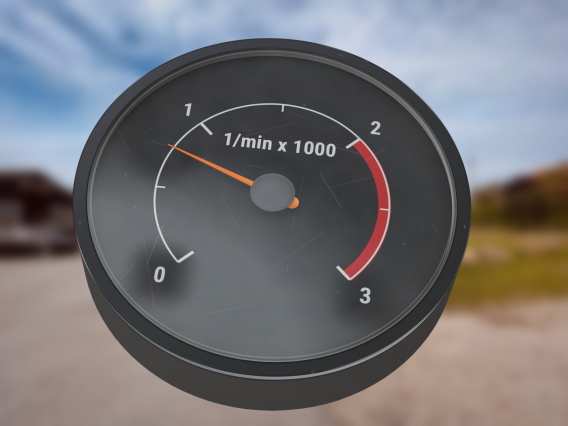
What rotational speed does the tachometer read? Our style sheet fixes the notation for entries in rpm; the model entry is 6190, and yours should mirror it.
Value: 750
